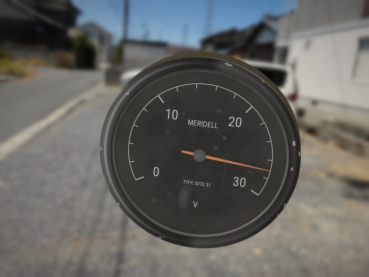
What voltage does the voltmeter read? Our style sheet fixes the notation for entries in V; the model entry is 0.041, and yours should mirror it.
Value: 27
